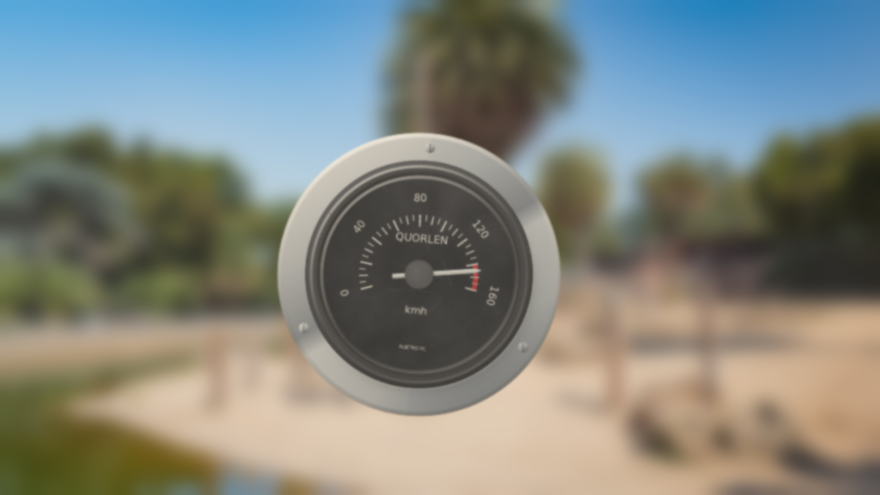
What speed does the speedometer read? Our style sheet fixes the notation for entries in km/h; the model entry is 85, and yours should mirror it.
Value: 145
